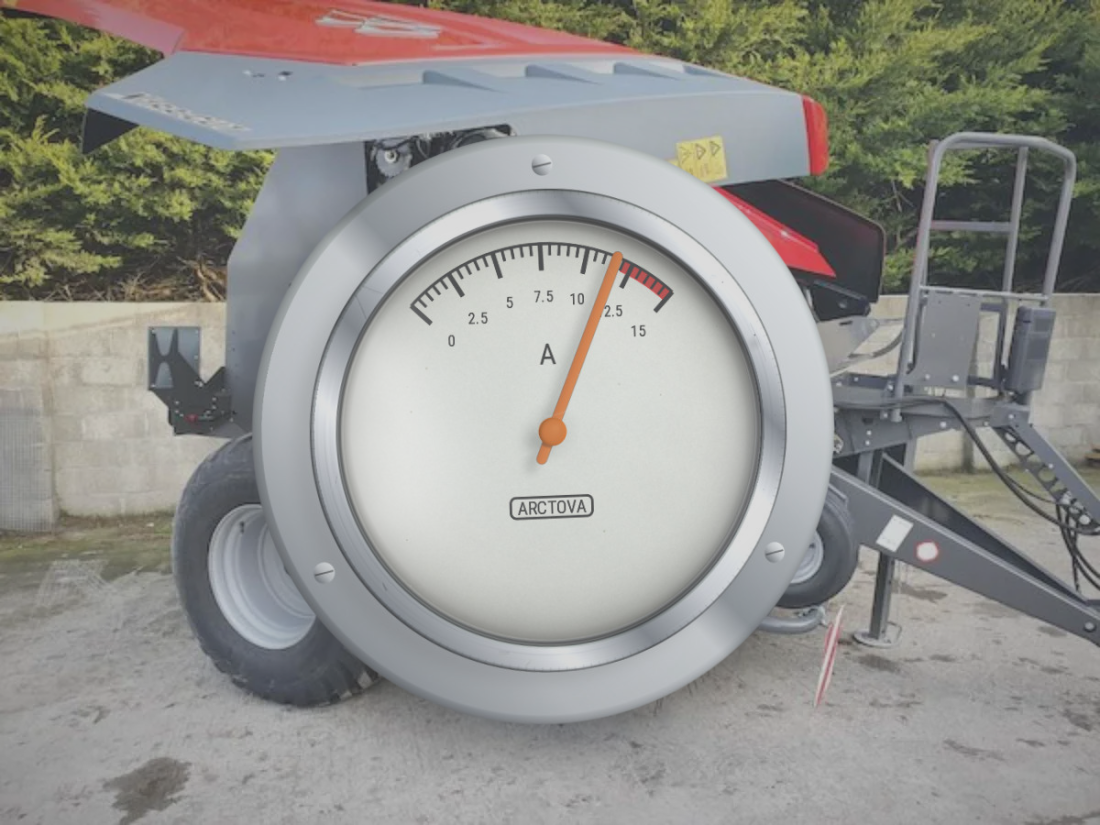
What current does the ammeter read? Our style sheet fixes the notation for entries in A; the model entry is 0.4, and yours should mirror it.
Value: 11.5
